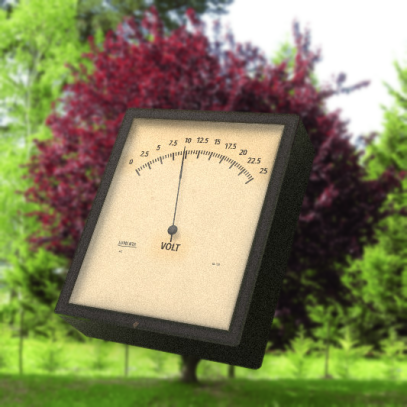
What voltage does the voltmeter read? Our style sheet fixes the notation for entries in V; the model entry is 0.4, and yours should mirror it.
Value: 10
